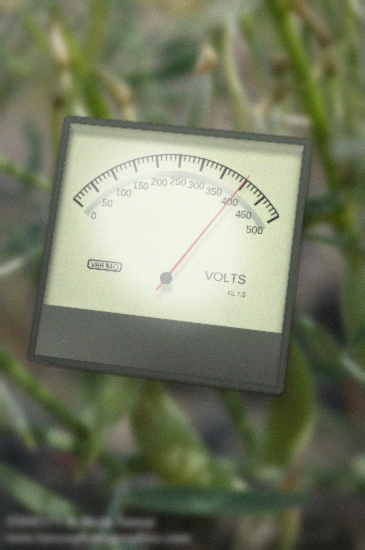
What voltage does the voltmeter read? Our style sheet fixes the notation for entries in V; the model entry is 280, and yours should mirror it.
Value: 400
